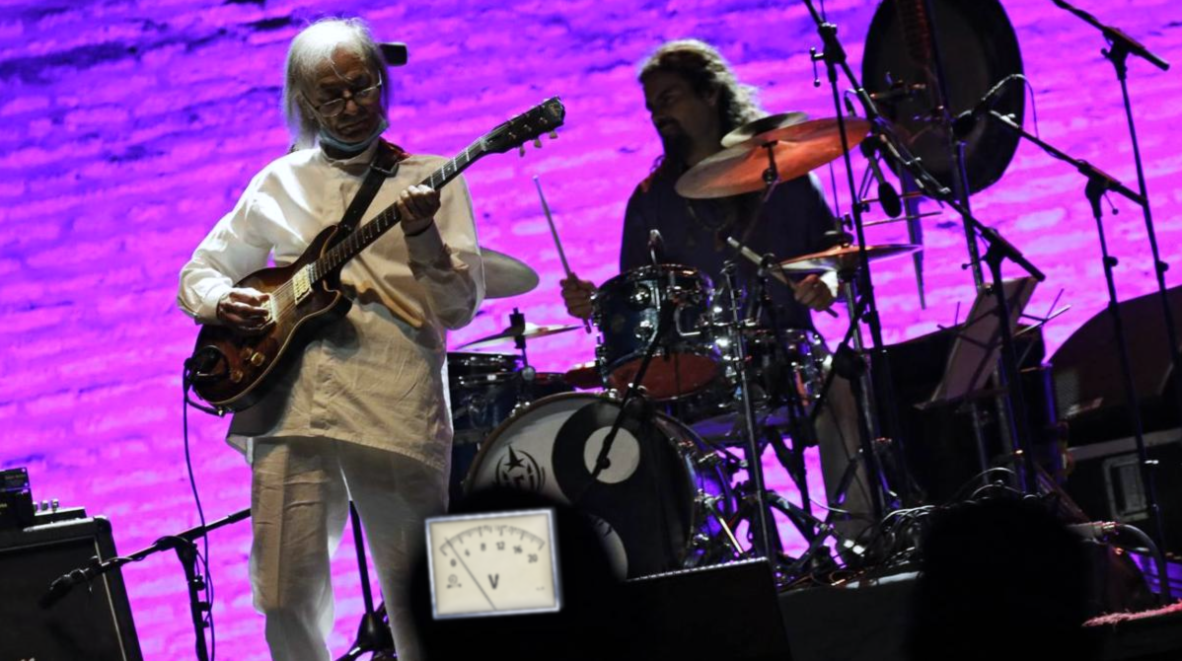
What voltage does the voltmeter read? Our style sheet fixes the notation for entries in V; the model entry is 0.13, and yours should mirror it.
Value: 2
